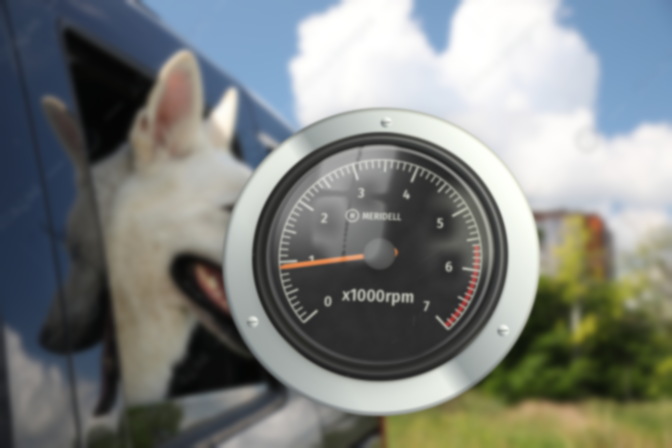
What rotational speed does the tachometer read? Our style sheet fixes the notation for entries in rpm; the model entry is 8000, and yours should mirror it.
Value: 900
